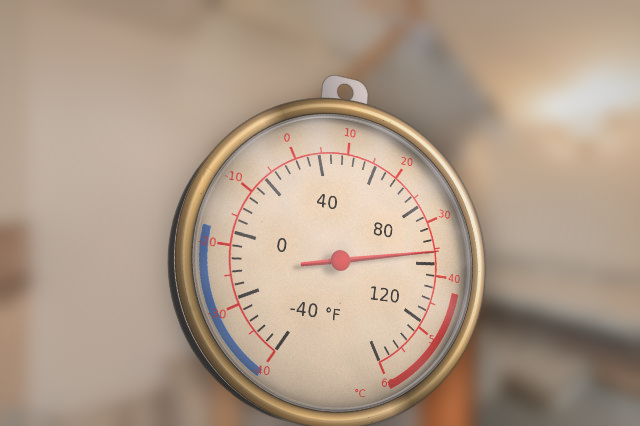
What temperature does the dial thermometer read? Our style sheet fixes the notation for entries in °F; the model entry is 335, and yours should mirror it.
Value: 96
